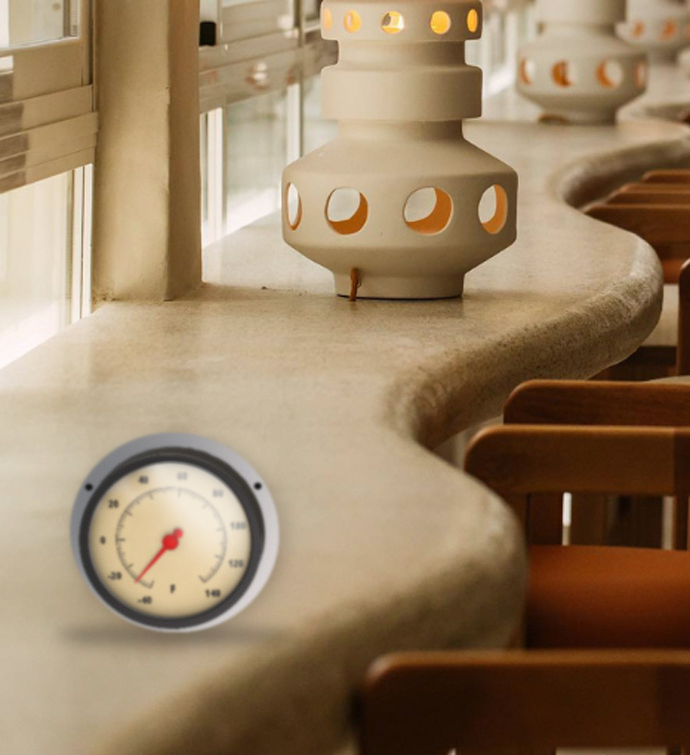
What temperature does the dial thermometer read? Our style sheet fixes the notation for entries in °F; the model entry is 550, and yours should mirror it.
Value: -30
